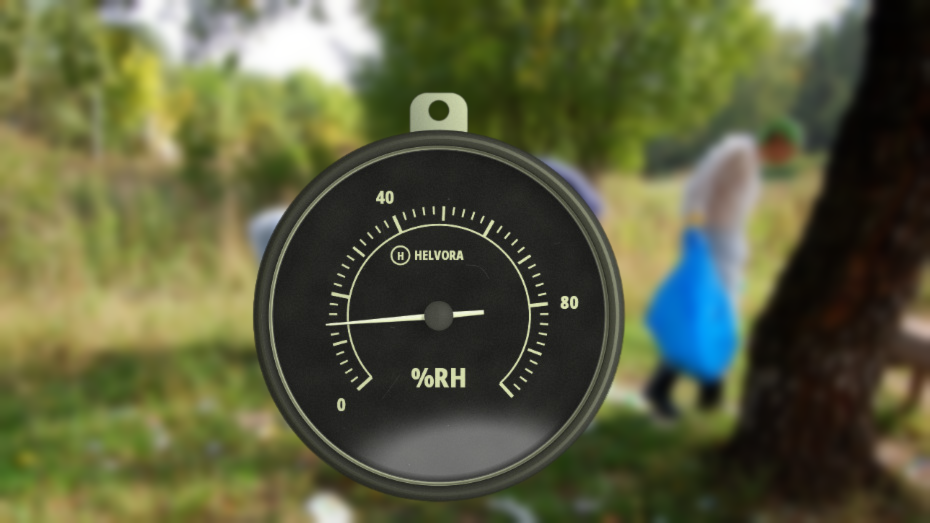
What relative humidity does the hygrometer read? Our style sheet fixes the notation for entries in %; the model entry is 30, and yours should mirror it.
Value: 14
